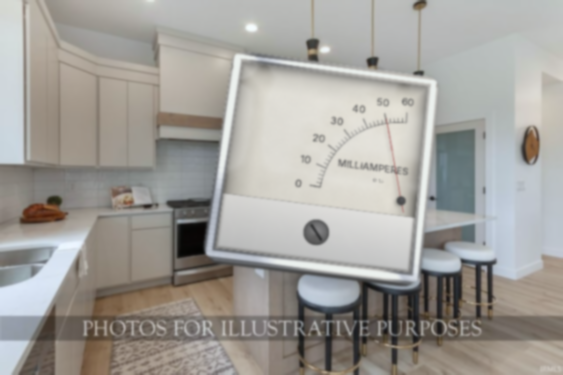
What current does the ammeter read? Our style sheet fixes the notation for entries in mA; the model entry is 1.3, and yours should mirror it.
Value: 50
